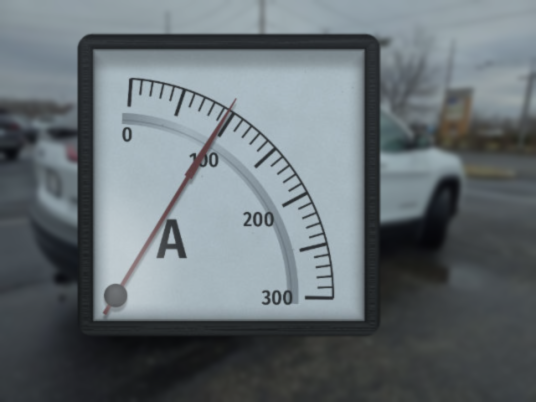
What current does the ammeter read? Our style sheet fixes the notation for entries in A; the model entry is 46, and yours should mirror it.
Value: 95
